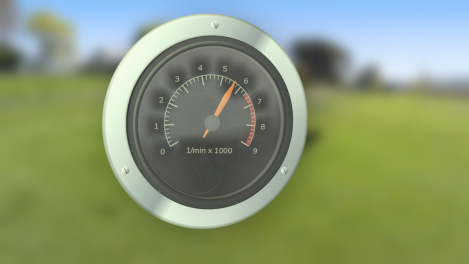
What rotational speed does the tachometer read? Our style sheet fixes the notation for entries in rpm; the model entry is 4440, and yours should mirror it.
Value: 5600
